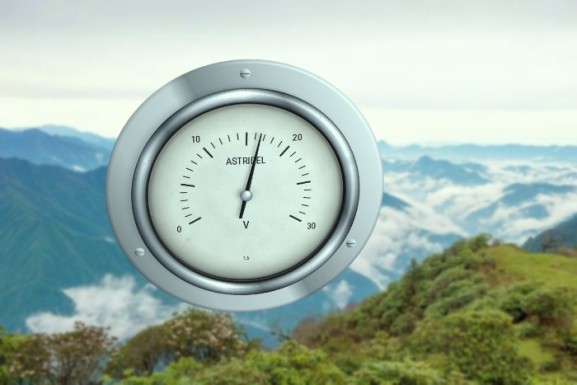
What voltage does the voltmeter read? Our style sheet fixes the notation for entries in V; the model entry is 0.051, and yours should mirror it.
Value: 16.5
